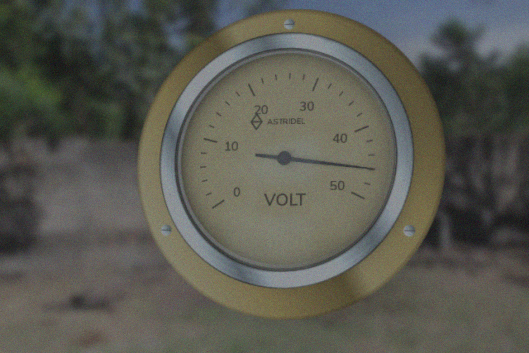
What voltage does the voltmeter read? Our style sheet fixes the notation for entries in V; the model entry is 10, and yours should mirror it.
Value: 46
